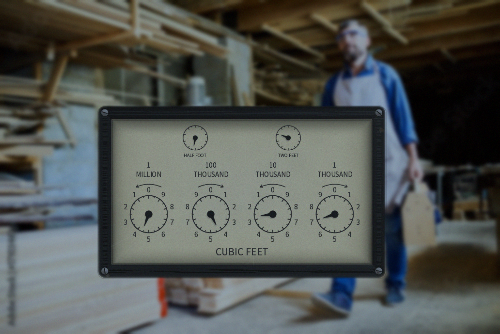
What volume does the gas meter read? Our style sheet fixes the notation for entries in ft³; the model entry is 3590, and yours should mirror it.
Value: 442700
